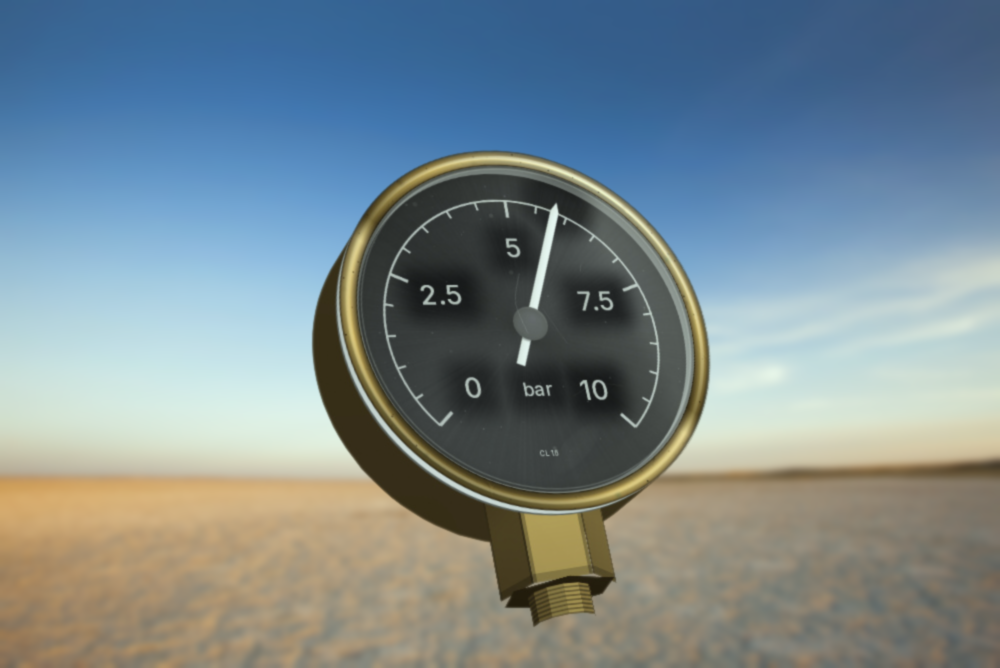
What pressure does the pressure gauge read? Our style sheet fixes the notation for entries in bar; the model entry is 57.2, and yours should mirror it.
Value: 5.75
